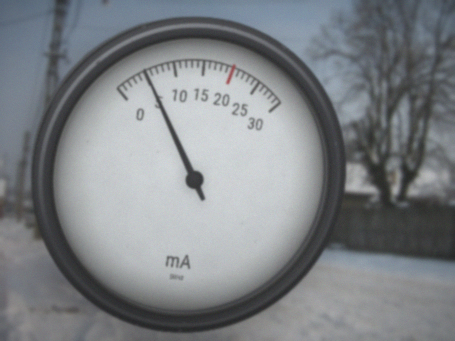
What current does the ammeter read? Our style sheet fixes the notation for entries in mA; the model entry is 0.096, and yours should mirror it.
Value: 5
